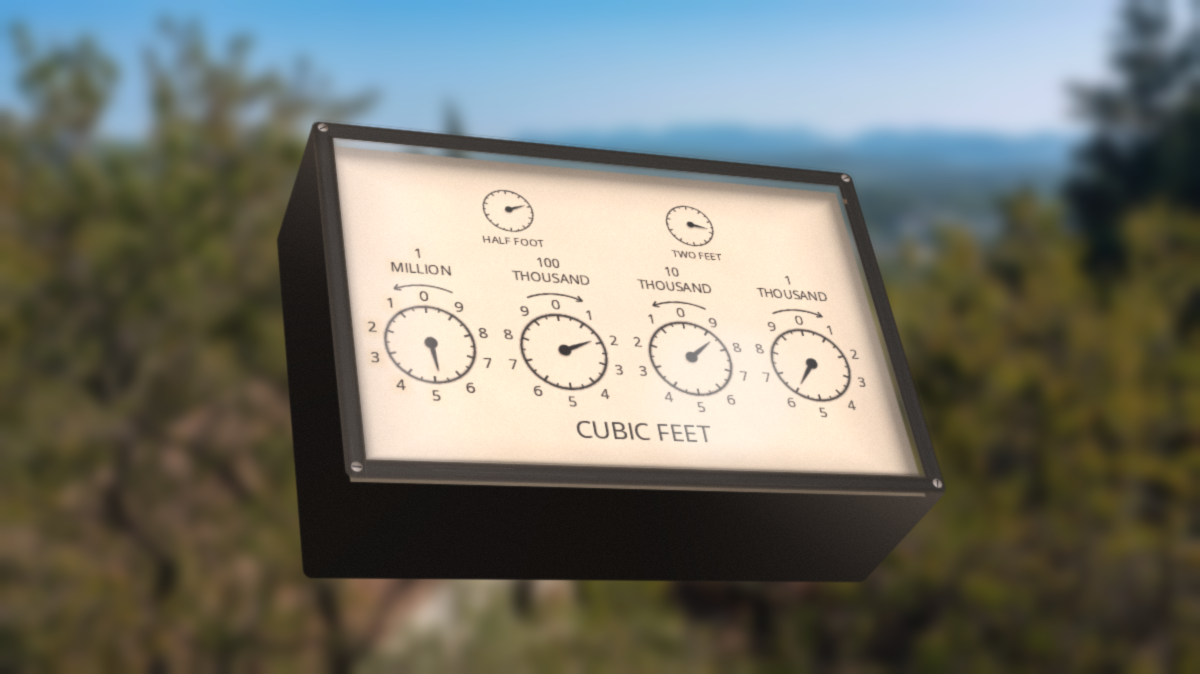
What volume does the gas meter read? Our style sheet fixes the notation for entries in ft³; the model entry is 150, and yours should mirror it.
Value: 518600
